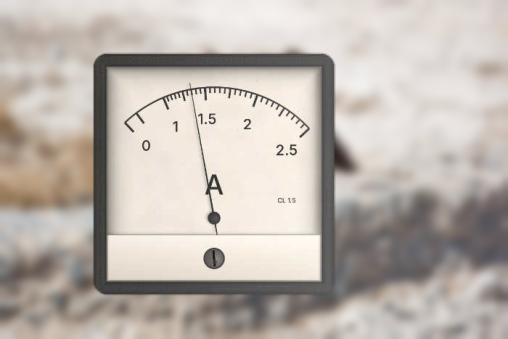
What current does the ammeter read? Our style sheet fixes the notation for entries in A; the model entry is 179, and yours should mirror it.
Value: 1.35
